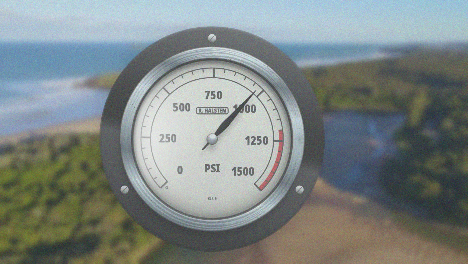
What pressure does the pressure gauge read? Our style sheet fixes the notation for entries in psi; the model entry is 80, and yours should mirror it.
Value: 975
